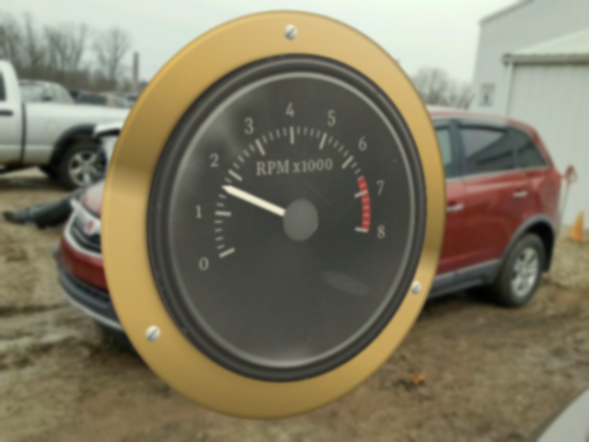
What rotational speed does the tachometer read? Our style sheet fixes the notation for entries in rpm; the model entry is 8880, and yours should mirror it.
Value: 1600
